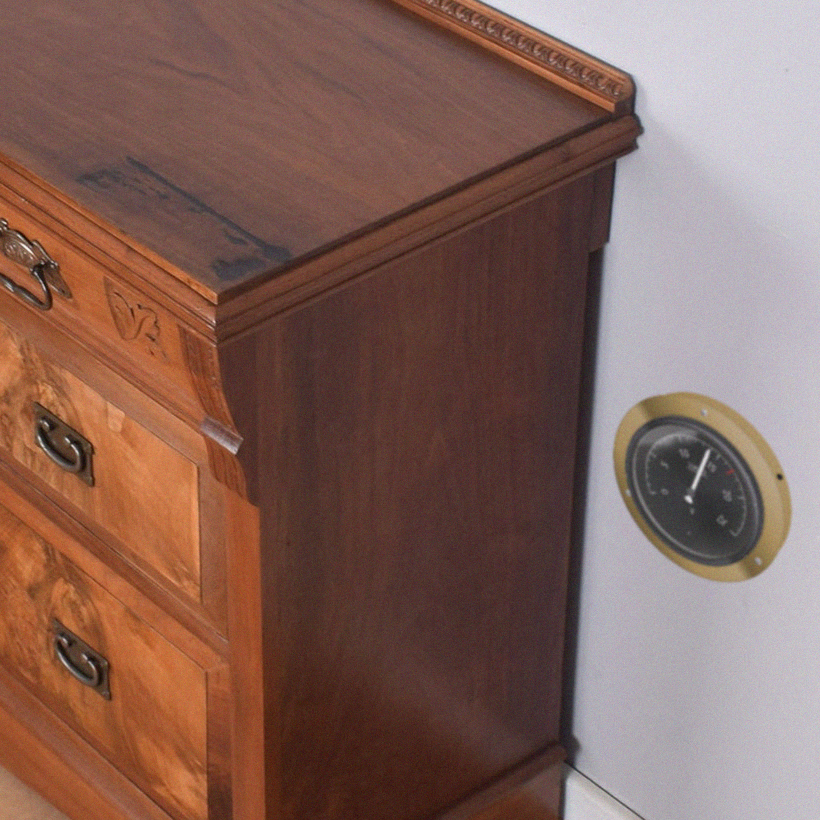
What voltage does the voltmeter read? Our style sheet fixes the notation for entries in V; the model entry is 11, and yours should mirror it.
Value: 14
